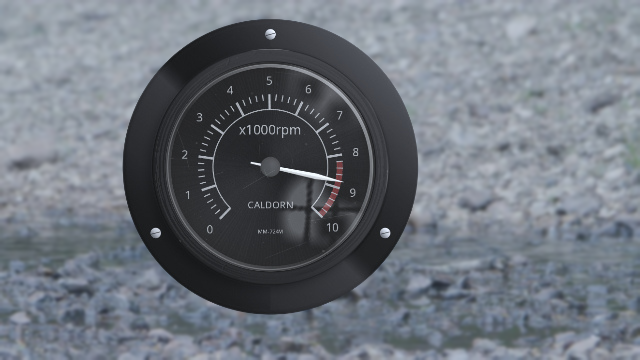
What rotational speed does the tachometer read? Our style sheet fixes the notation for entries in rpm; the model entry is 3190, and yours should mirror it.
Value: 8800
